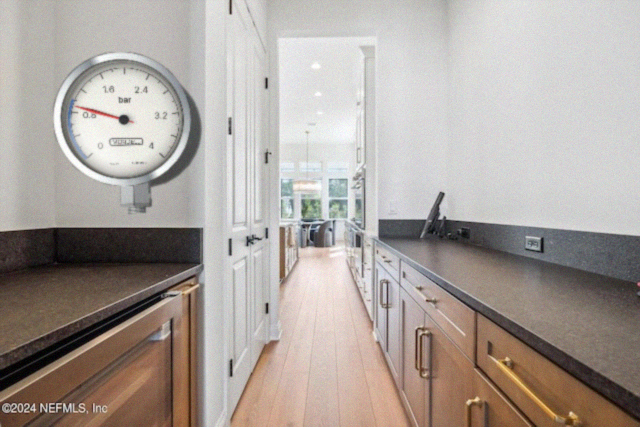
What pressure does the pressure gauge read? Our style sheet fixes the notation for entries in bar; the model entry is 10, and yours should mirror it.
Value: 0.9
